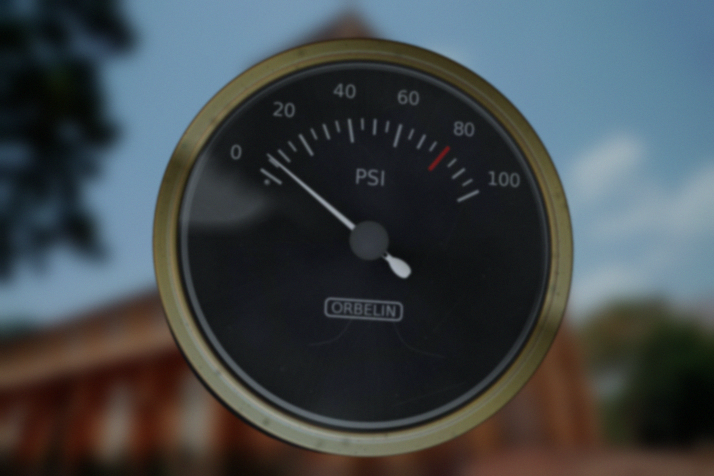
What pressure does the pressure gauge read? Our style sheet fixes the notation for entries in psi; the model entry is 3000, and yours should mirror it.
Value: 5
